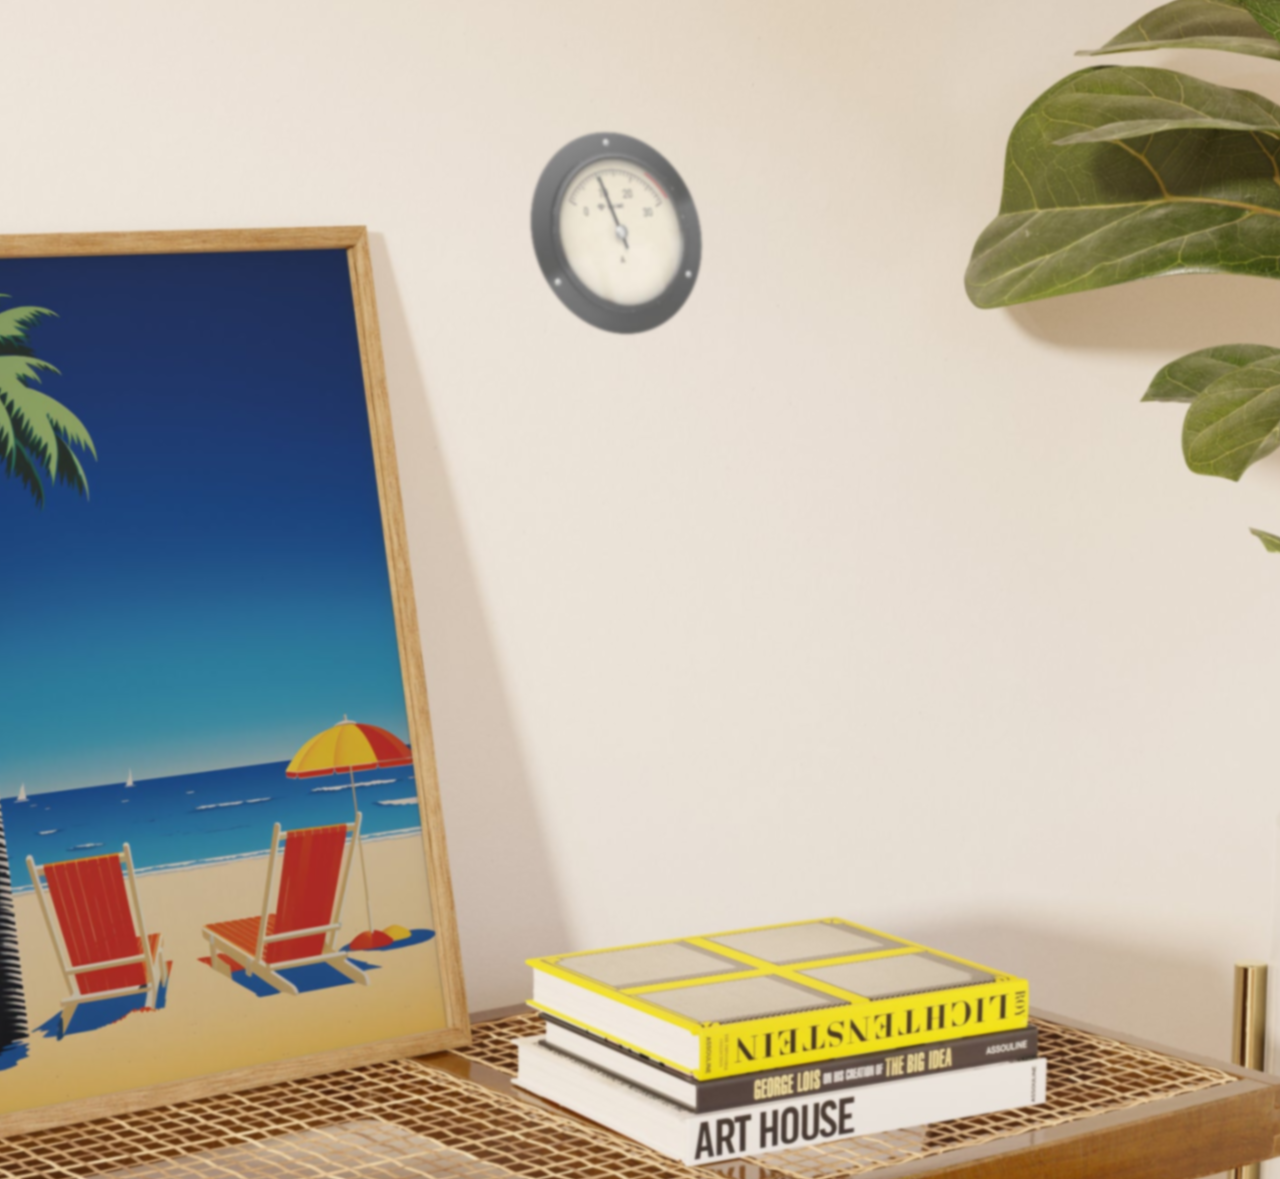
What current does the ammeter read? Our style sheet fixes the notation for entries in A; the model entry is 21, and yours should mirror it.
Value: 10
